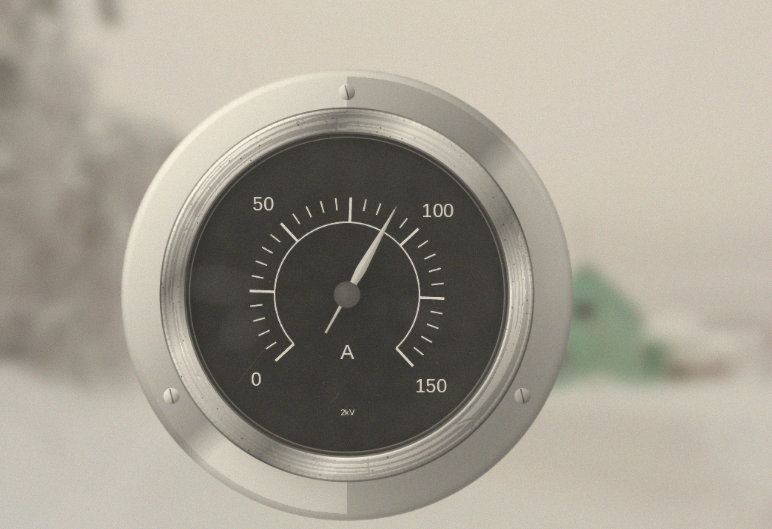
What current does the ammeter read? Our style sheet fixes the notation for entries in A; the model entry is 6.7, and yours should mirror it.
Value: 90
